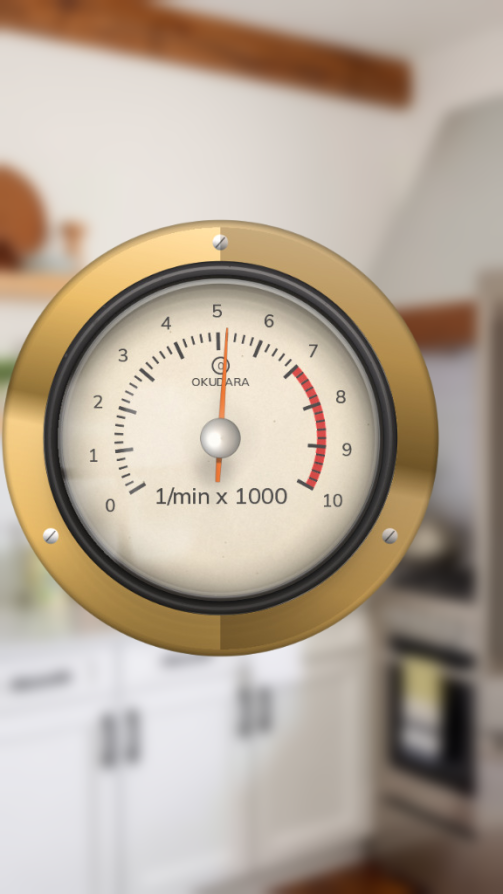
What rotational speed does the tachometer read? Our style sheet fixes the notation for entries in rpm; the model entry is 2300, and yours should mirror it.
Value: 5200
